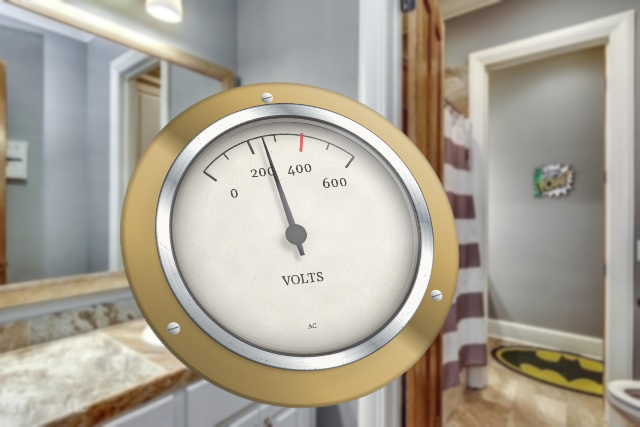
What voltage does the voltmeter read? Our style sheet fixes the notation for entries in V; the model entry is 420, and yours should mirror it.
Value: 250
